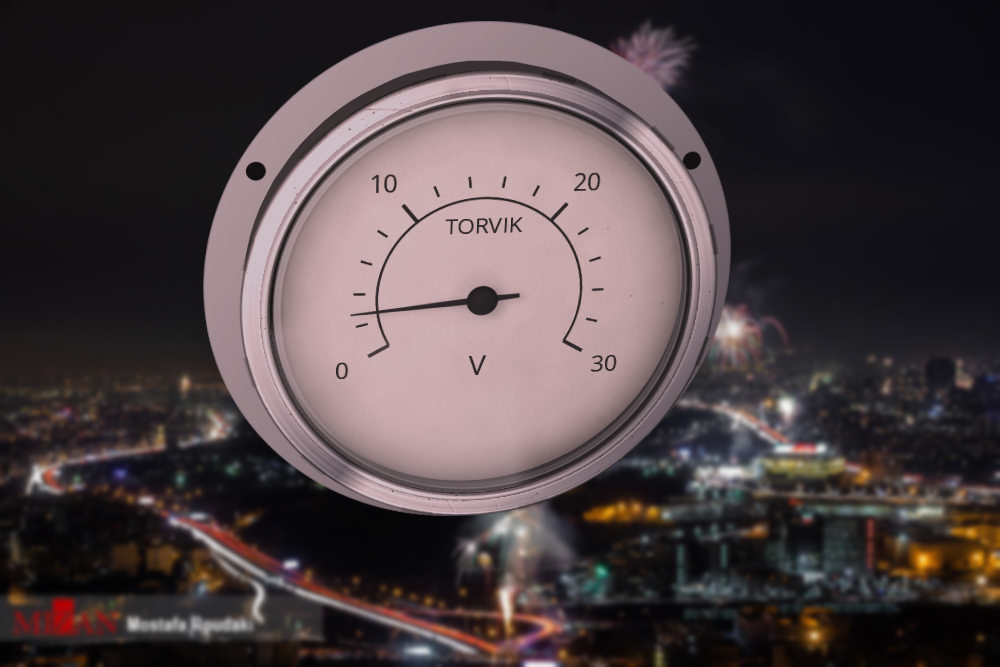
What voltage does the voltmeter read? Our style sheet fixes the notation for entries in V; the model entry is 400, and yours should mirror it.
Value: 3
